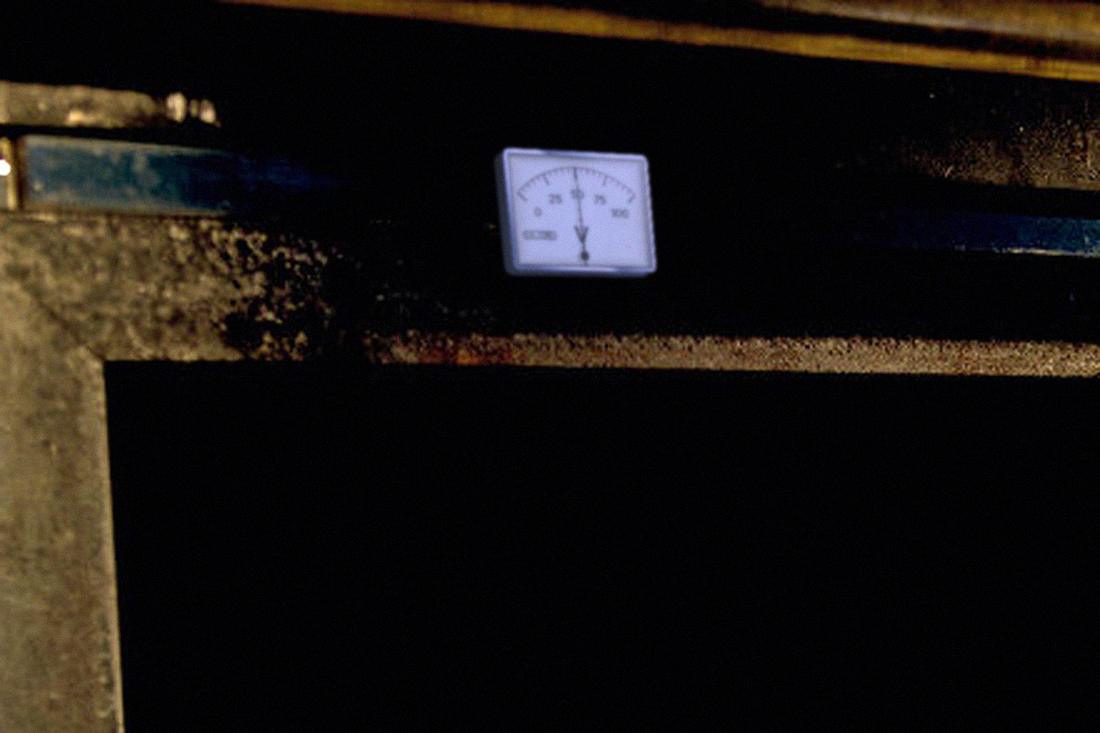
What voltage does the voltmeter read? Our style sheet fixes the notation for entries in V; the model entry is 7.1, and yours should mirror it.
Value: 50
